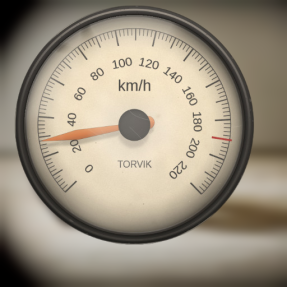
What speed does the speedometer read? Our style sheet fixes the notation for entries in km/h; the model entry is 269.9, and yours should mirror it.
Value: 28
